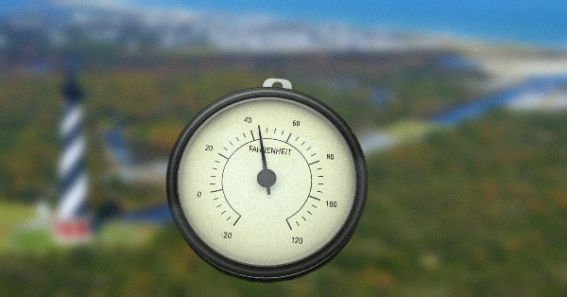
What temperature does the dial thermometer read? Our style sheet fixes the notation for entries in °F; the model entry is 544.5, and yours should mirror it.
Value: 44
